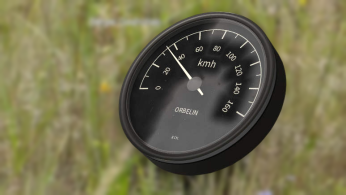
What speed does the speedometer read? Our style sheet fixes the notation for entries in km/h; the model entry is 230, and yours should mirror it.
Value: 35
